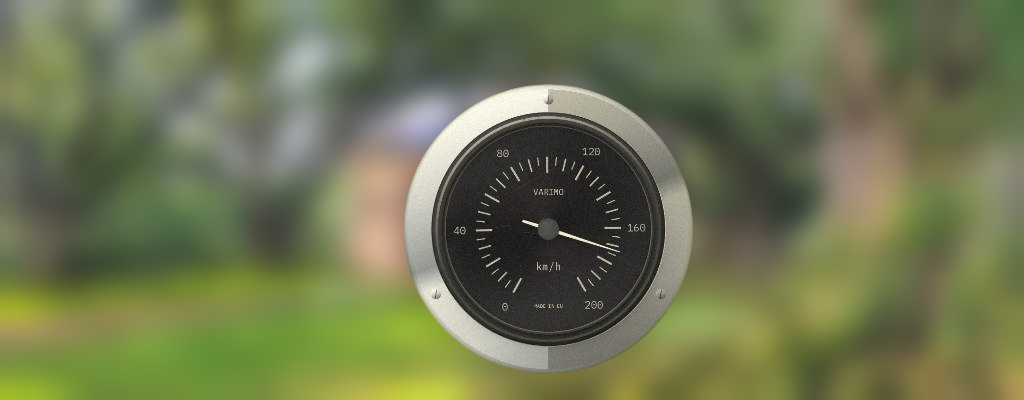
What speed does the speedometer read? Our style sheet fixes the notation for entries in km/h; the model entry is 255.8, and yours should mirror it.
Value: 172.5
